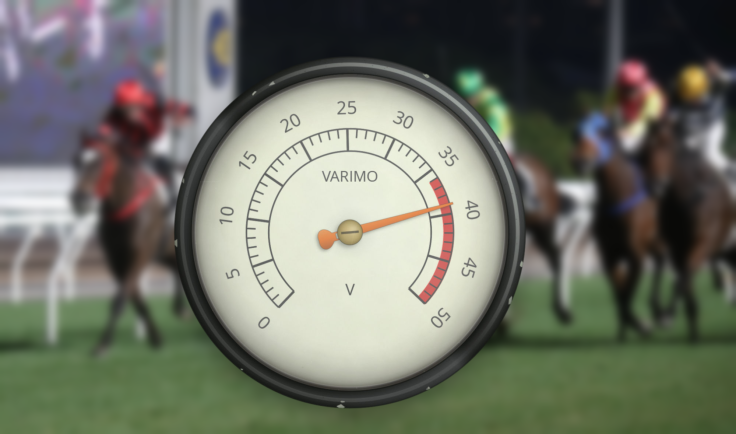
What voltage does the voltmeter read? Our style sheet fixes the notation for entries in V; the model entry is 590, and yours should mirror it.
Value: 39
